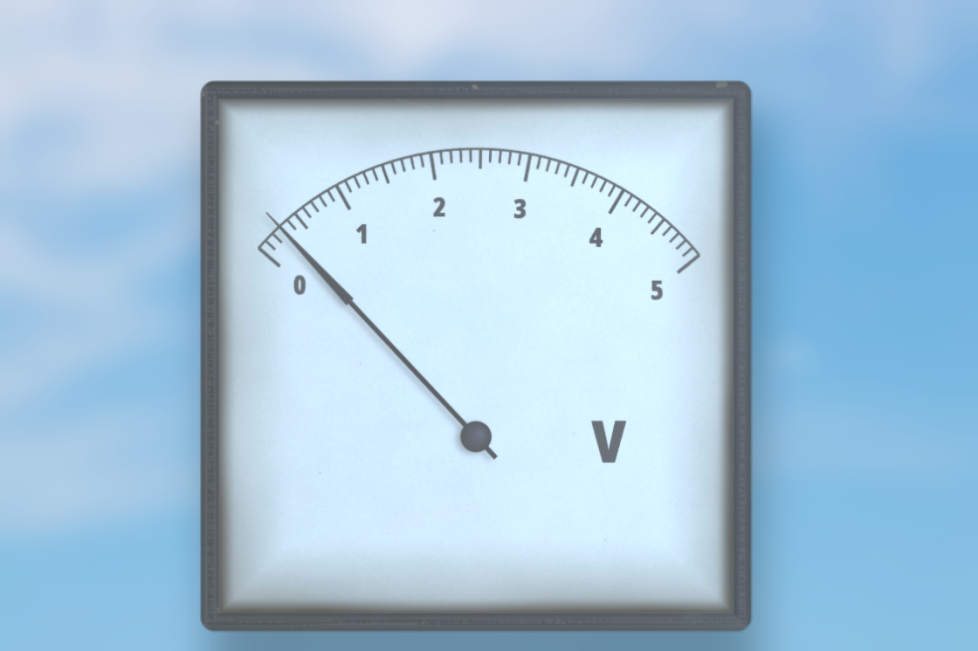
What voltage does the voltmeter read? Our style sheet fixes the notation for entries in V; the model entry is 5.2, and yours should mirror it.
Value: 0.3
